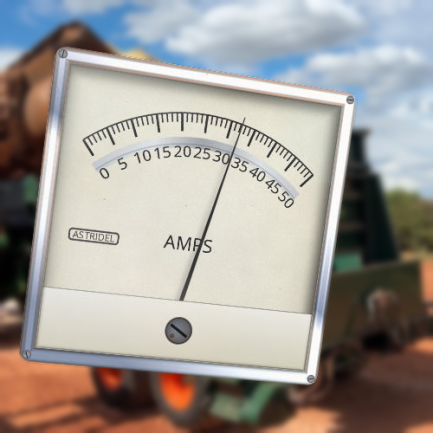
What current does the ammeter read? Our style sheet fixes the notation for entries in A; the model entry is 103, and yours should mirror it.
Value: 32
